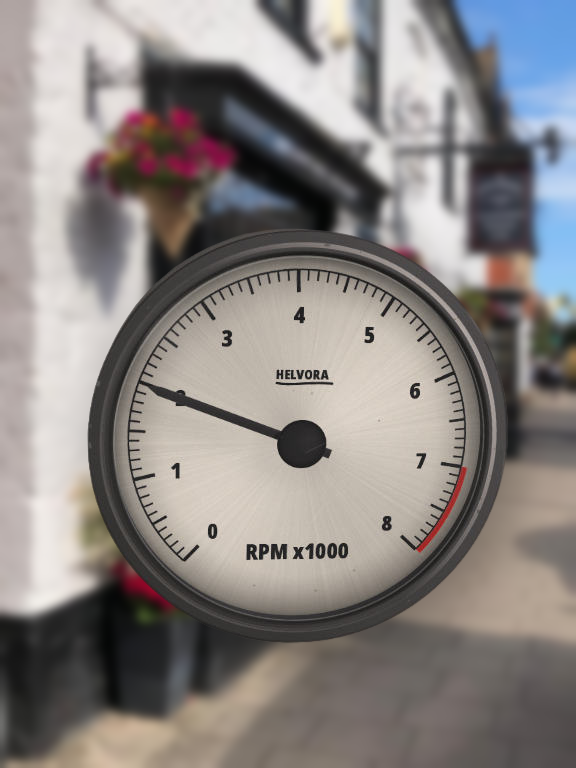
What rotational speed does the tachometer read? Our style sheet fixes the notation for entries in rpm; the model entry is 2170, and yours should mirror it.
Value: 2000
